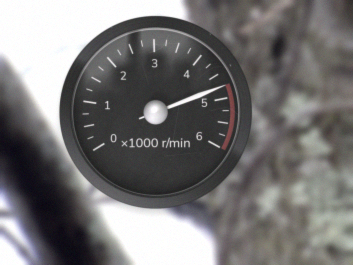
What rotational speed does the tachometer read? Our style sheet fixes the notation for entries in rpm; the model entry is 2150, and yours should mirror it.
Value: 4750
